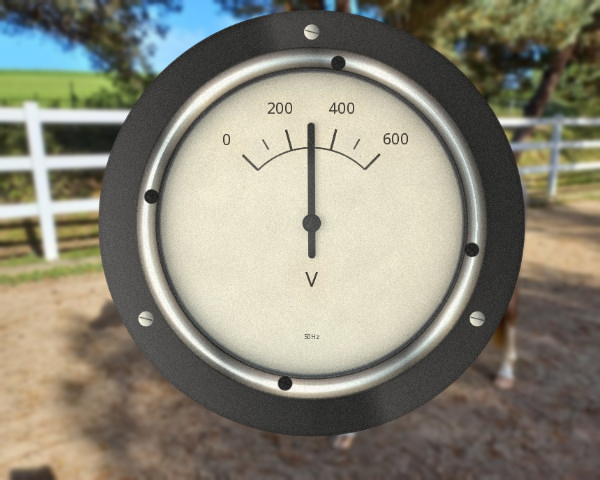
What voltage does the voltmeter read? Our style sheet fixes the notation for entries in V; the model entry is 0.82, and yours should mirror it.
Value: 300
